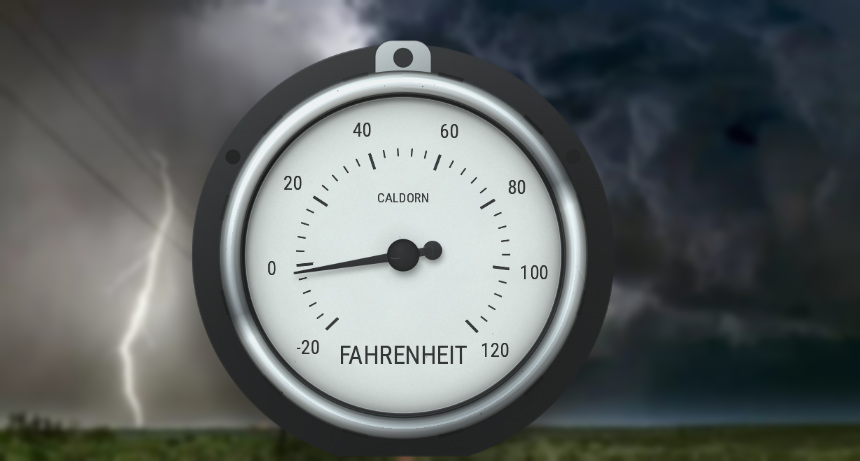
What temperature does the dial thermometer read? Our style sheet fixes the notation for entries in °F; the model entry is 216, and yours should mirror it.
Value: -2
